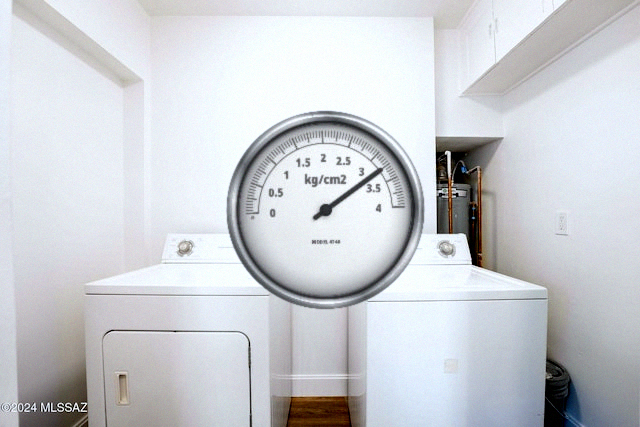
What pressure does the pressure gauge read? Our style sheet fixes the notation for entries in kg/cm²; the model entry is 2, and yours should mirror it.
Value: 3.25
